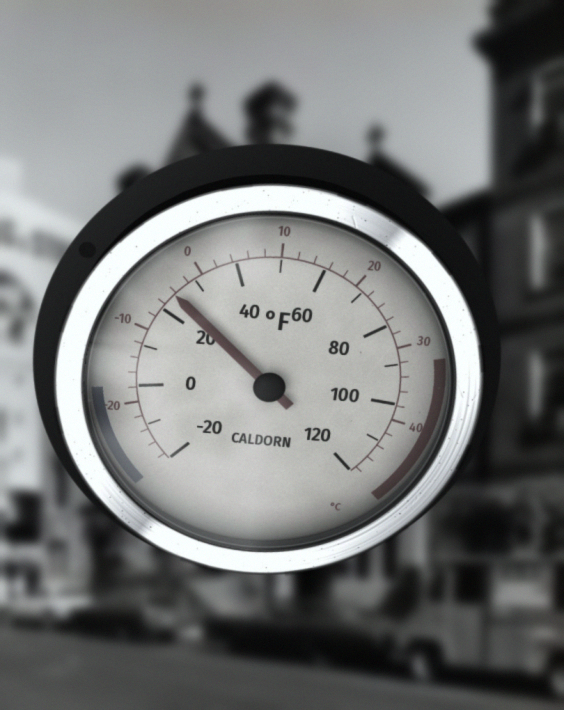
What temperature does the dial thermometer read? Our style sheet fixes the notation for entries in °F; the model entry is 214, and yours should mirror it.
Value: 25
